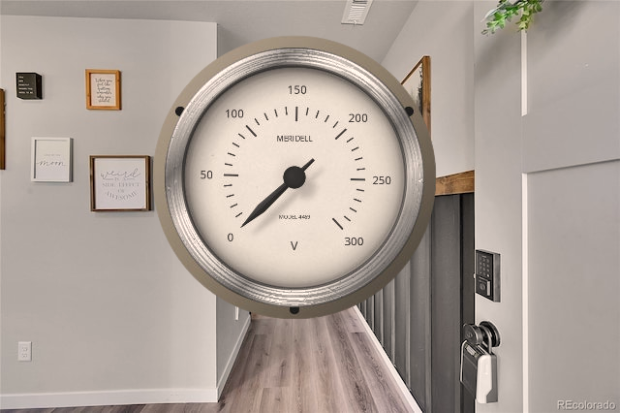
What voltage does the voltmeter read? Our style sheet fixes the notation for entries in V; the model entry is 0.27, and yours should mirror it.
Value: 0
